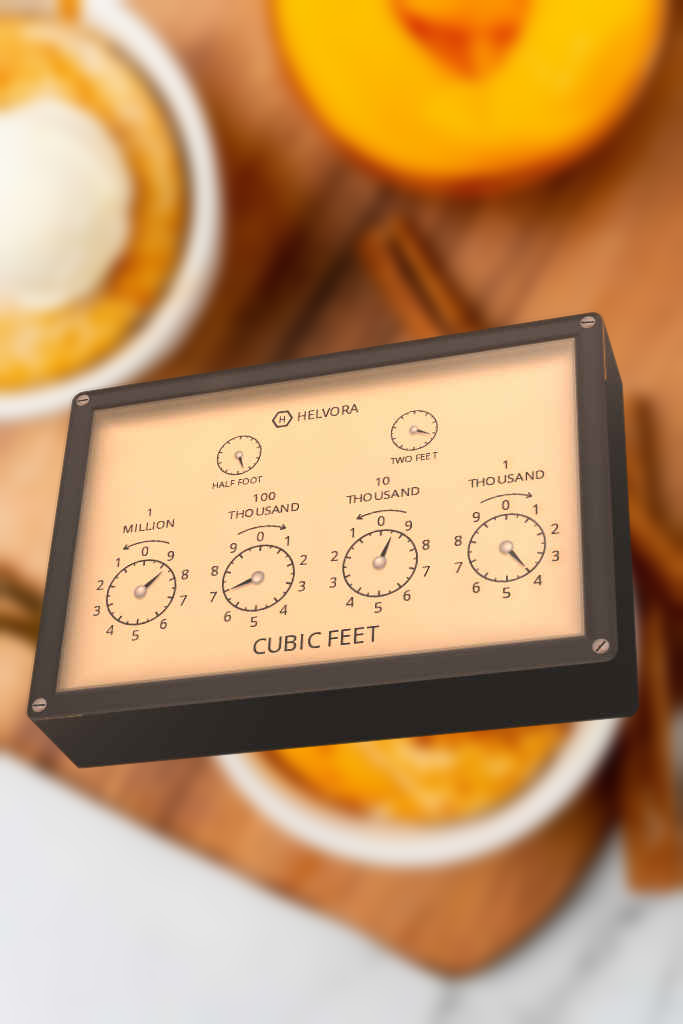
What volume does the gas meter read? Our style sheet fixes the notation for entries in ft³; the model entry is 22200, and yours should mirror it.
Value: 869400
